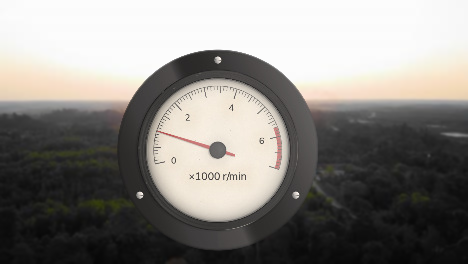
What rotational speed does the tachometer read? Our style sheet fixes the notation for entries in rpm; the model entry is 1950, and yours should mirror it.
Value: 1000
